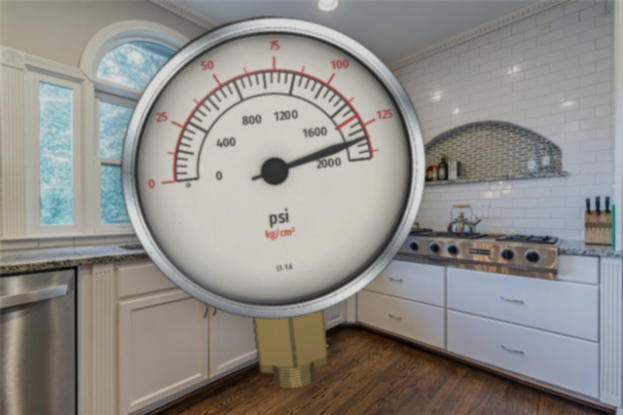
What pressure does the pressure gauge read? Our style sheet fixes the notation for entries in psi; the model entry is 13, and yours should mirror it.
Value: 1850
